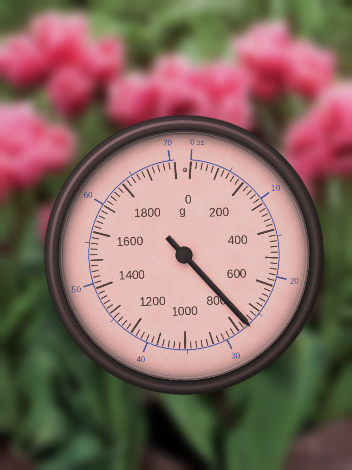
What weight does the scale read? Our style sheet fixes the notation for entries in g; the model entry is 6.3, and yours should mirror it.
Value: 760
